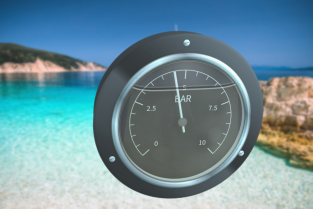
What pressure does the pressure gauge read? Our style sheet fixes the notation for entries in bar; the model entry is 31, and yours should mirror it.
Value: 4.5
